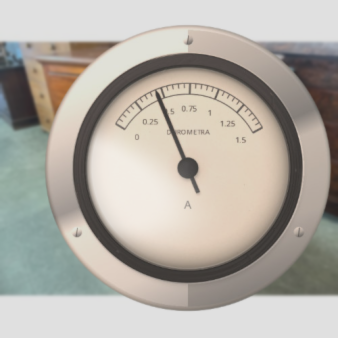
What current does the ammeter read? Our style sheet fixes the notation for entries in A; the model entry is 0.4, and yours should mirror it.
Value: 0.45
